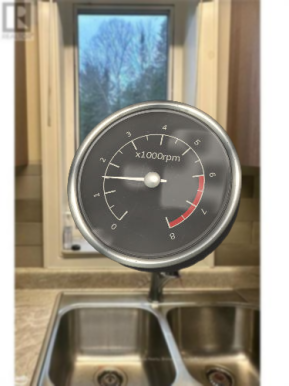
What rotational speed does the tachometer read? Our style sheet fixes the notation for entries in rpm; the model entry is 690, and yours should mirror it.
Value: 1500
